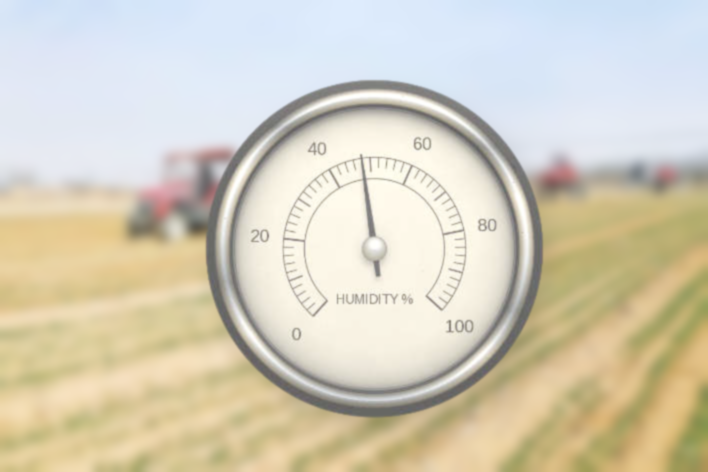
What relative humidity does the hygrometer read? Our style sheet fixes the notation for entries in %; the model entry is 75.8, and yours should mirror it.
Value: 48
